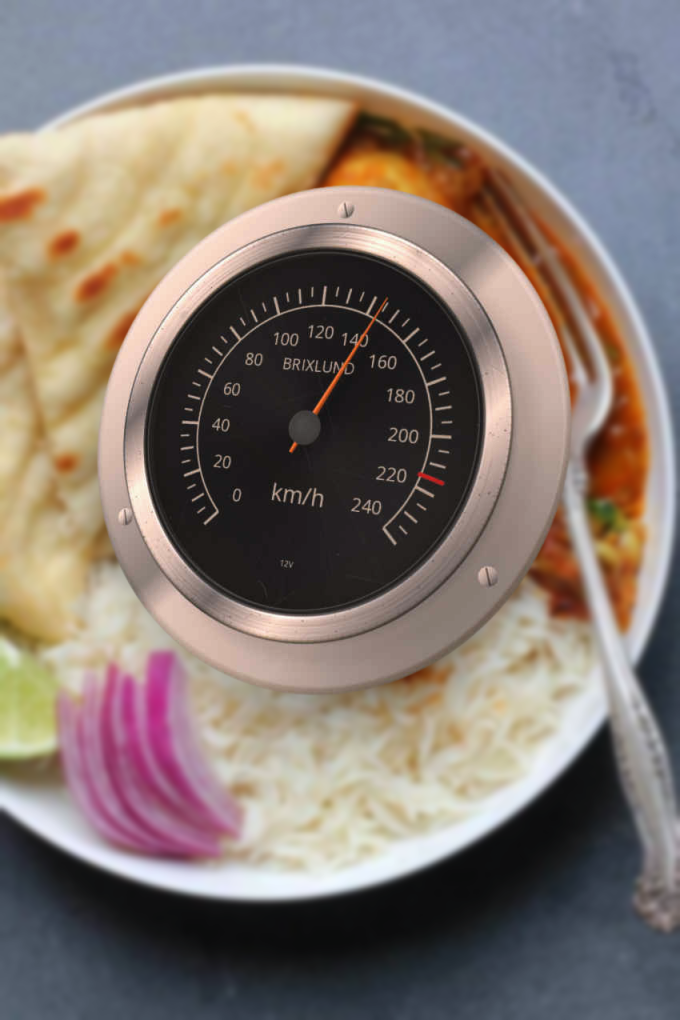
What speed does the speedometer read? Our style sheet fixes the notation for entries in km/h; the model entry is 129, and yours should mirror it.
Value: 145
